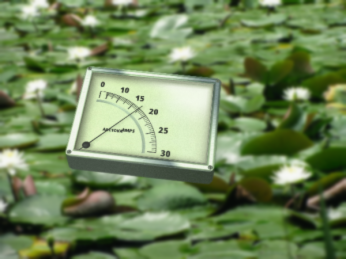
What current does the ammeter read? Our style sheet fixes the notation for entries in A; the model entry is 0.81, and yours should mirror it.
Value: 17.5
